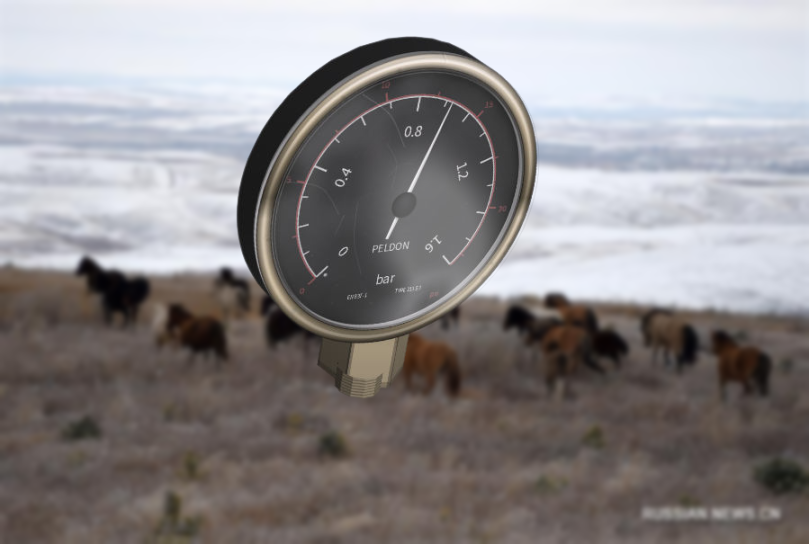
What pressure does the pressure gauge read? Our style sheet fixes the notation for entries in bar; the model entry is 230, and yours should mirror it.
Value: 0.9
